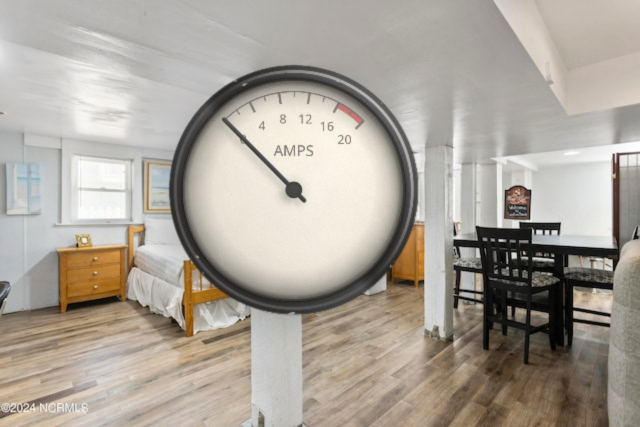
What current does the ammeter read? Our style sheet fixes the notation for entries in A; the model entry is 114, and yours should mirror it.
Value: 0
